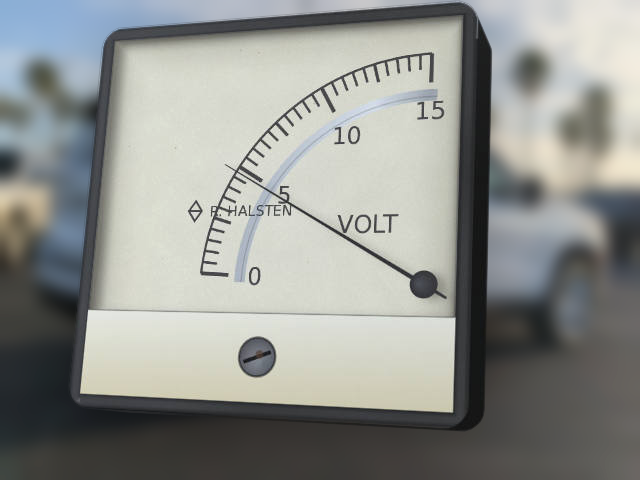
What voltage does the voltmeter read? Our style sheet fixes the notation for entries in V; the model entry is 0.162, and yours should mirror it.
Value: 4.75
